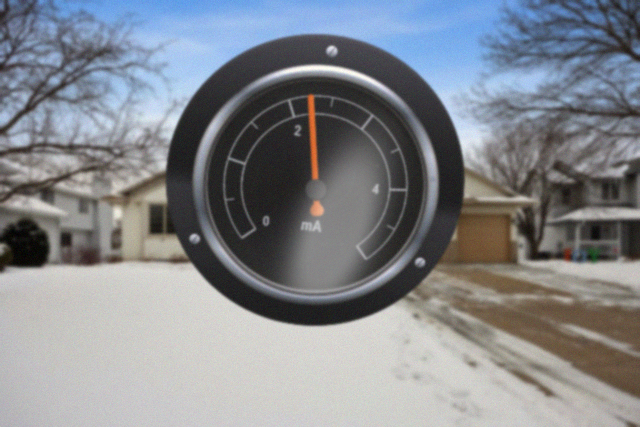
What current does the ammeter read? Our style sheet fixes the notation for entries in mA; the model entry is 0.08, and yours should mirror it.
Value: 2.25
